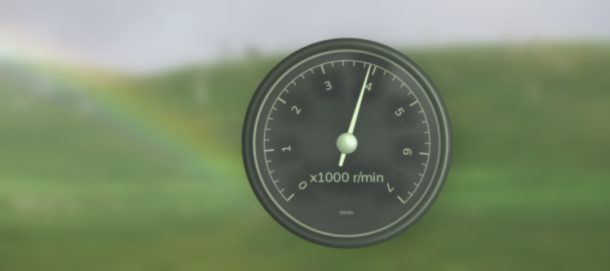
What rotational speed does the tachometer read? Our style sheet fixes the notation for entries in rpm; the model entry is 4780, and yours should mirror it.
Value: 3900
